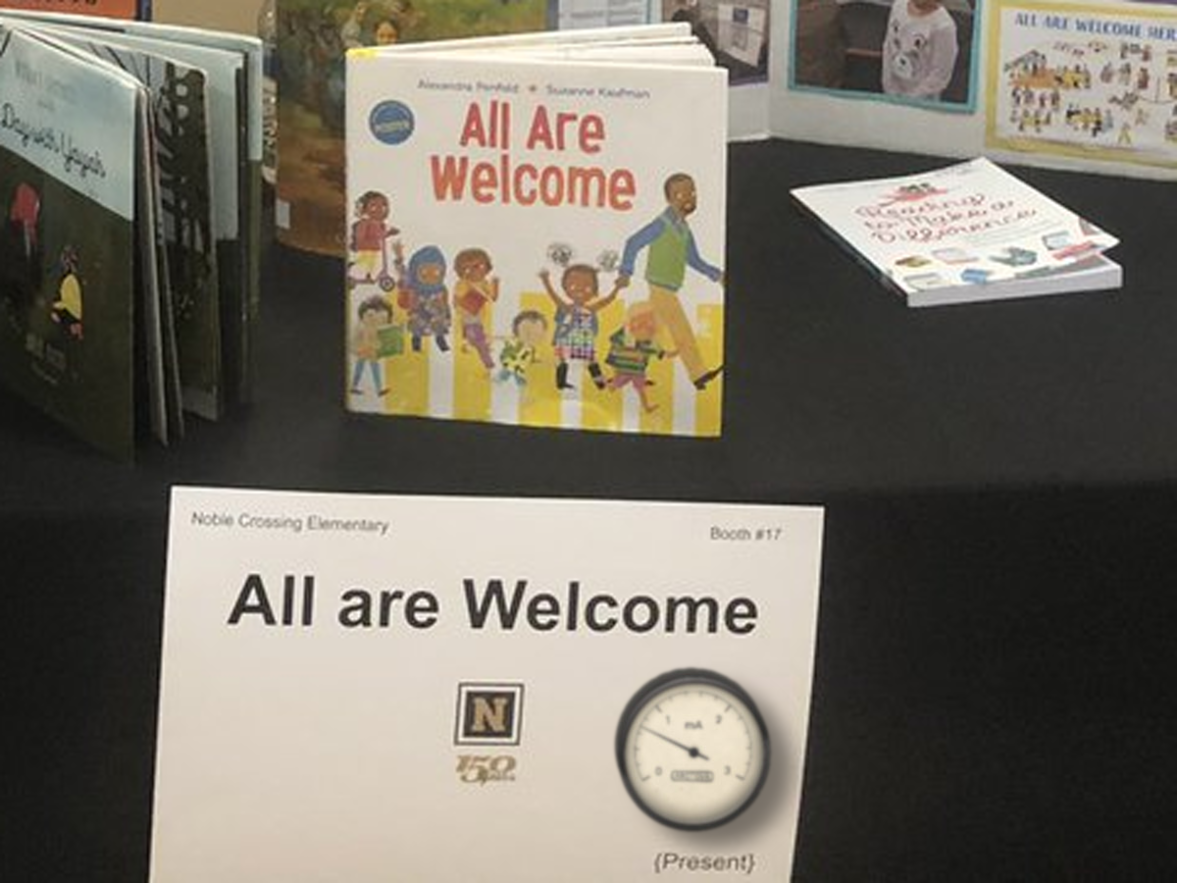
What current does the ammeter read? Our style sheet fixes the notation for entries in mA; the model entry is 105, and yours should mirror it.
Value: 0.7
